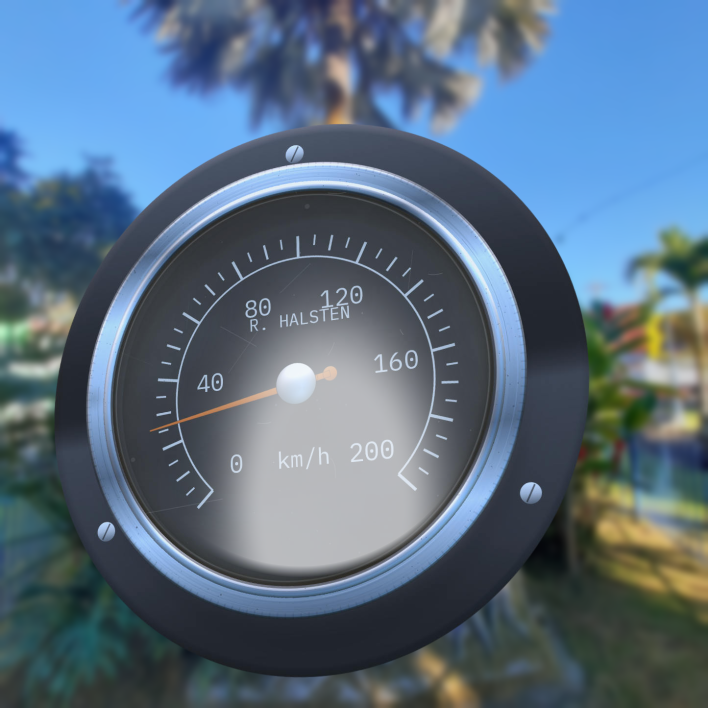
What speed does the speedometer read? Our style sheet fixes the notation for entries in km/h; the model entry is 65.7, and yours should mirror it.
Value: 25
